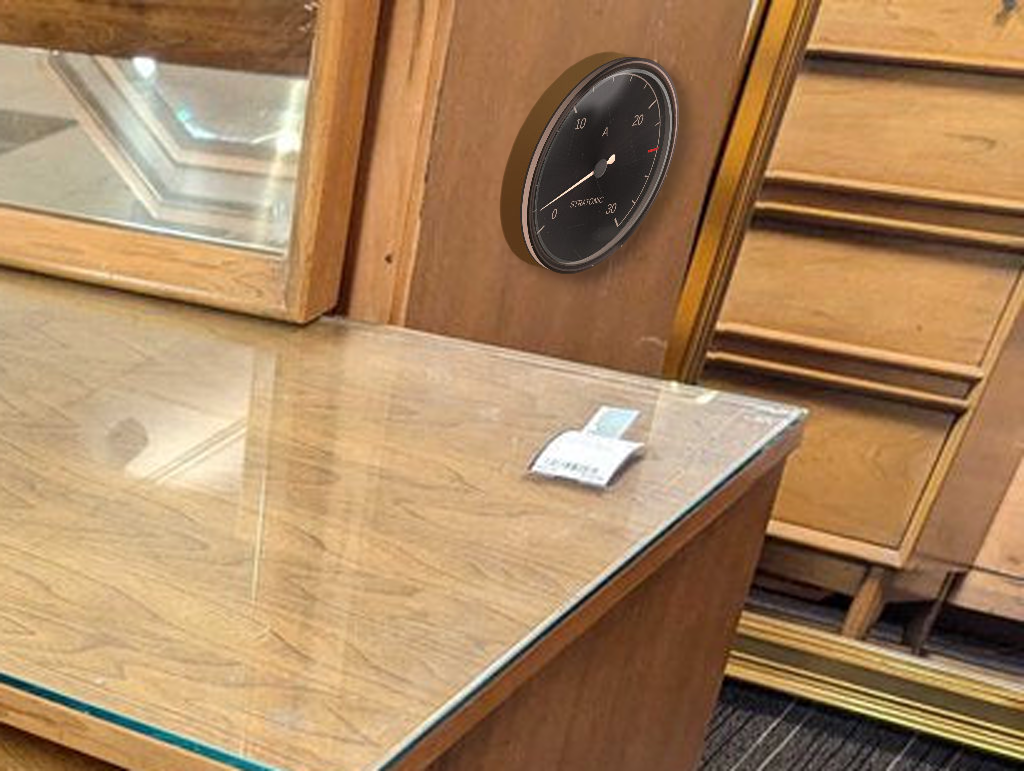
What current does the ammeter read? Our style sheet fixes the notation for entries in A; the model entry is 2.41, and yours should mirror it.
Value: 2
